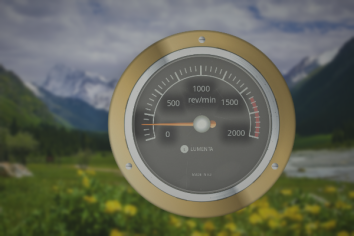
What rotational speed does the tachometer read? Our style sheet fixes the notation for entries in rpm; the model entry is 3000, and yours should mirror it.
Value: 150
